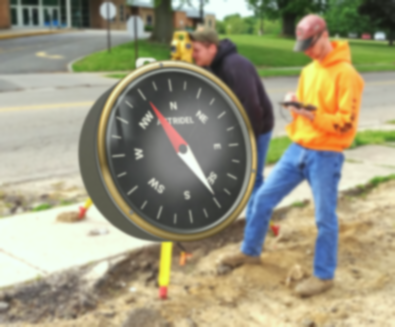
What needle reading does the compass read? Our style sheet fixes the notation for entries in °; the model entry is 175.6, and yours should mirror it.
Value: 330
